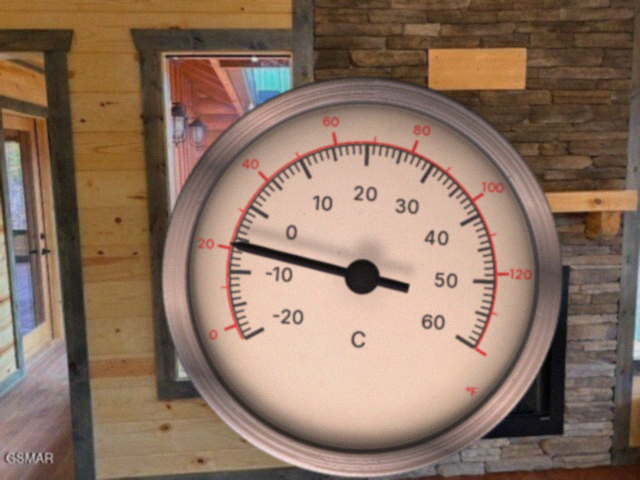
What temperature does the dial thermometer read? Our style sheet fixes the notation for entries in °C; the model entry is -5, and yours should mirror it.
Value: -6
